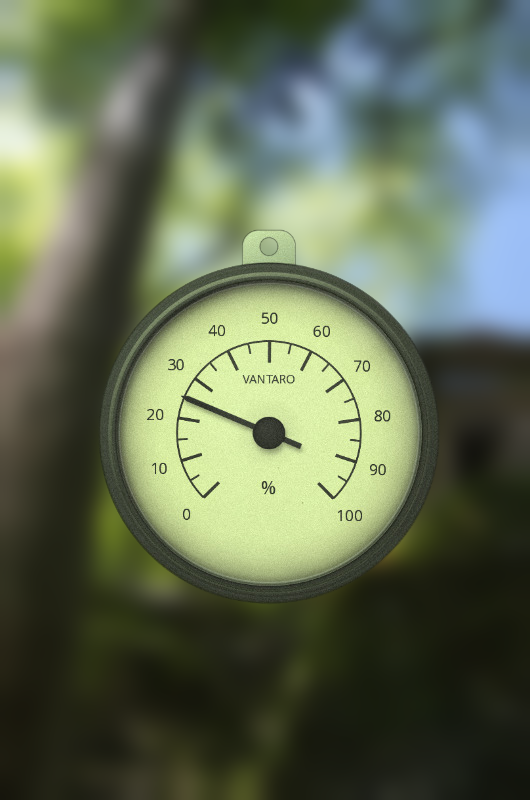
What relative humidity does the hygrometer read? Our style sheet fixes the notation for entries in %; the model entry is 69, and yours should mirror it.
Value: 25
